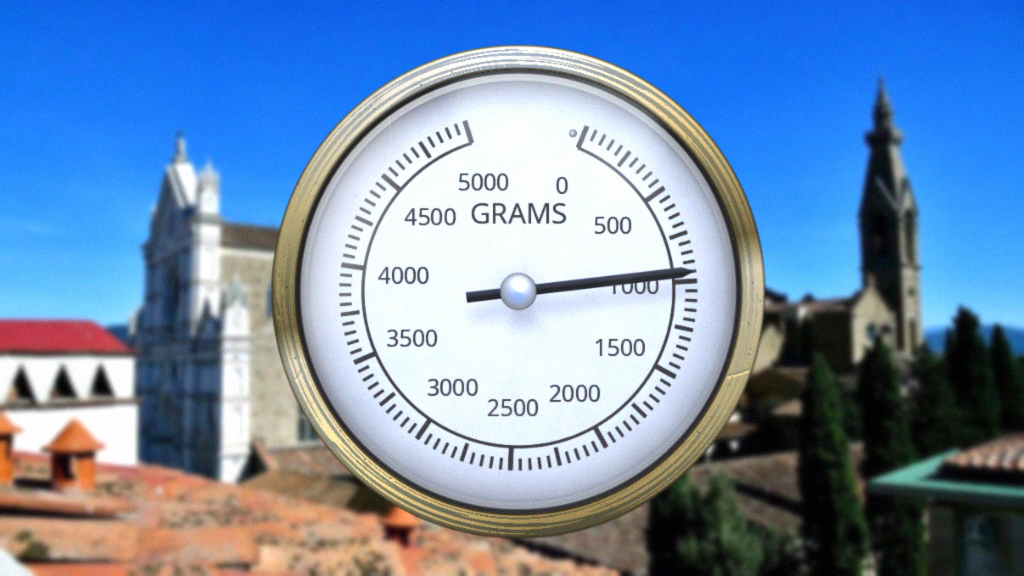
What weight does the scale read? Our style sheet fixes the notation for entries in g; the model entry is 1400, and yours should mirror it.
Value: 950
